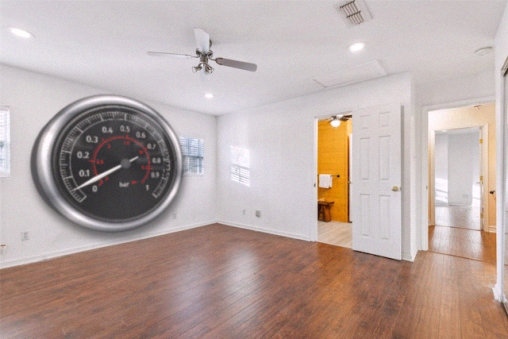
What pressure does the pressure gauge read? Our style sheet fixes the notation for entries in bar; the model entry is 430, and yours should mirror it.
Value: 0.05
